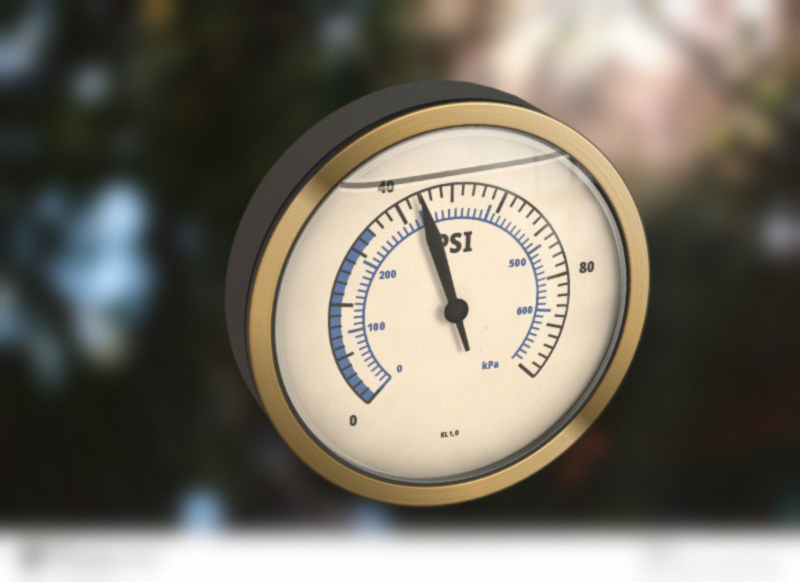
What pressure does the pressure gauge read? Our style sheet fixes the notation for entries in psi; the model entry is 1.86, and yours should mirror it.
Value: 44
